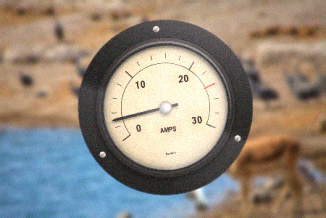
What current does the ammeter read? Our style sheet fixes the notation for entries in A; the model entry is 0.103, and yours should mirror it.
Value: 3
